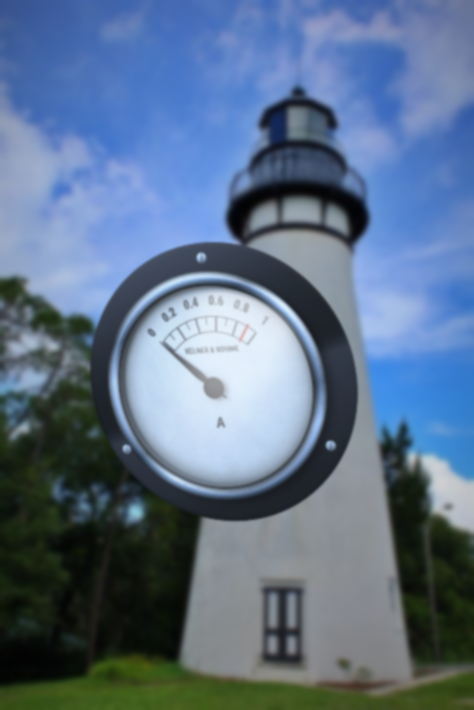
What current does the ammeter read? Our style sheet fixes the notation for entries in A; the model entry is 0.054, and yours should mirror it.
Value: 0
